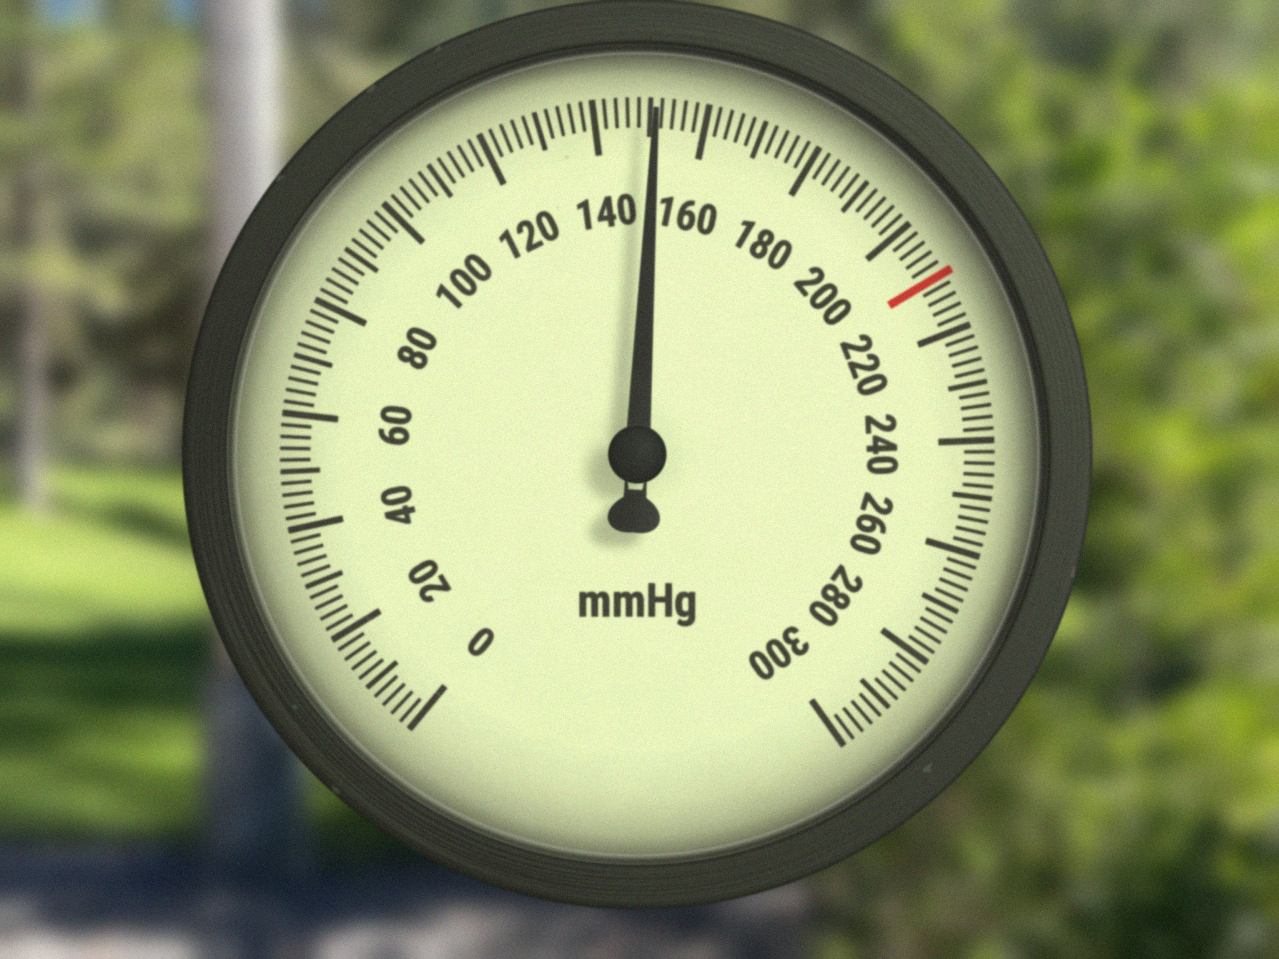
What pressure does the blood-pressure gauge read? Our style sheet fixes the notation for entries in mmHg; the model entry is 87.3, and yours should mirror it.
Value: 151
